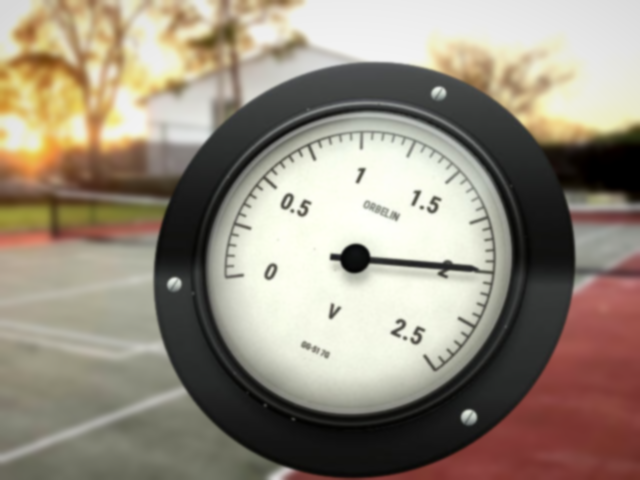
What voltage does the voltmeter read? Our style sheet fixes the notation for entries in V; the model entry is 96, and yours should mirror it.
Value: 2
